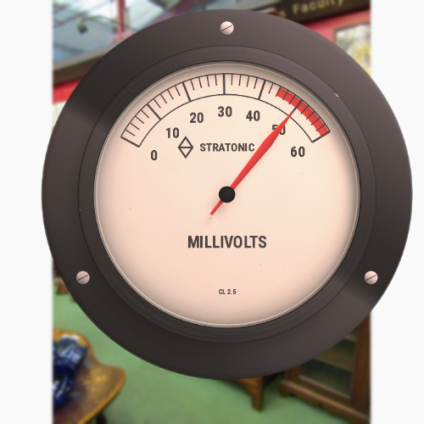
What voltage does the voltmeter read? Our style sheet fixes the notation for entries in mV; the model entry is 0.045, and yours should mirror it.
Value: 50
